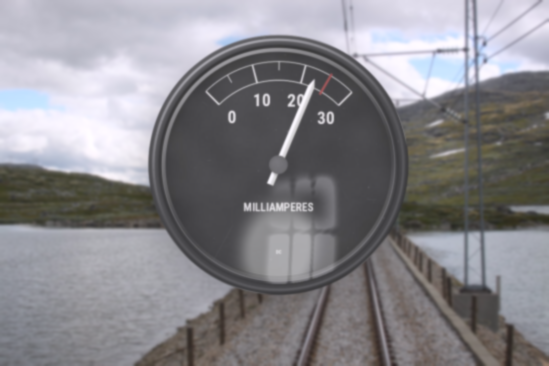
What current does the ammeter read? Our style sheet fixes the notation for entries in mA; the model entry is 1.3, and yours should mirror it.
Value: 22.5
